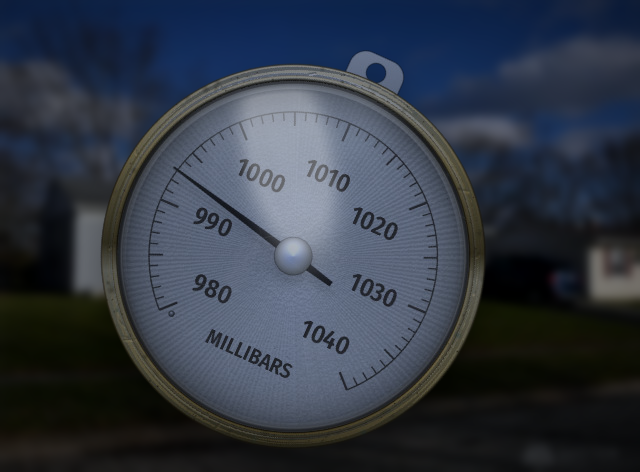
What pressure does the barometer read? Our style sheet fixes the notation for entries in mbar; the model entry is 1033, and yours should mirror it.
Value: 993
